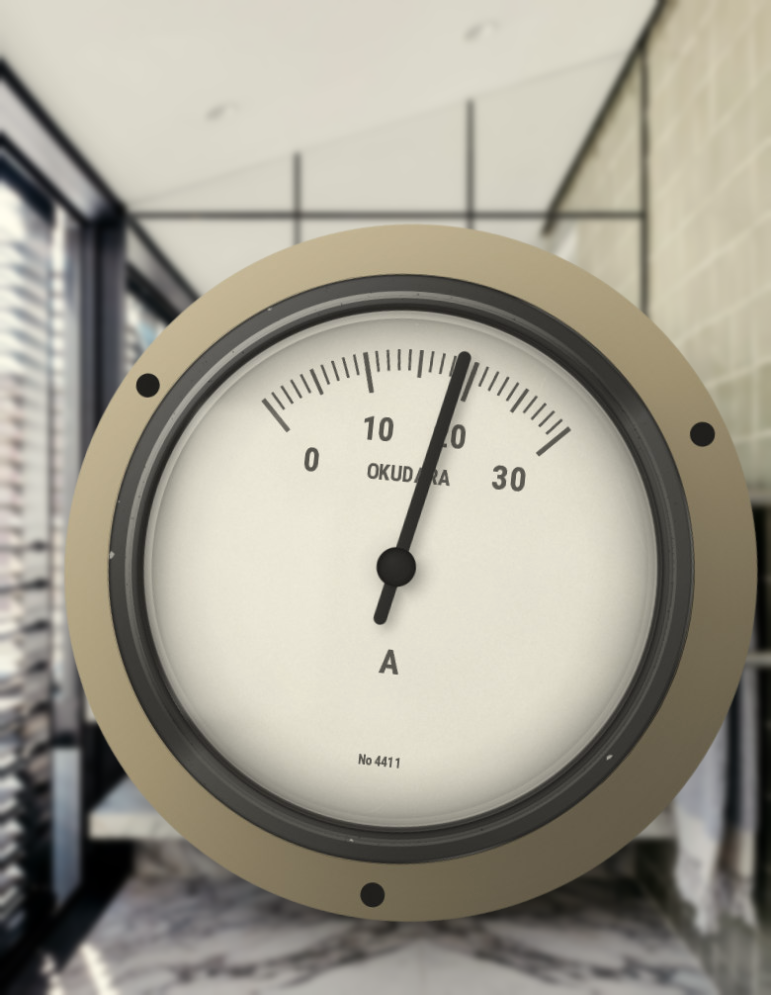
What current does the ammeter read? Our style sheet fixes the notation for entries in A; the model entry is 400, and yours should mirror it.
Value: 19
